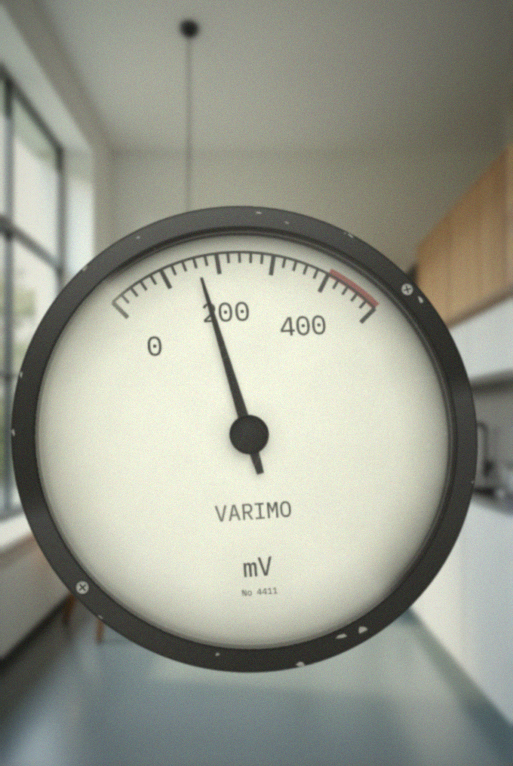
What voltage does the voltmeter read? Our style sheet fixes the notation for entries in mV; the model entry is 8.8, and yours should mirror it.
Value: 160
